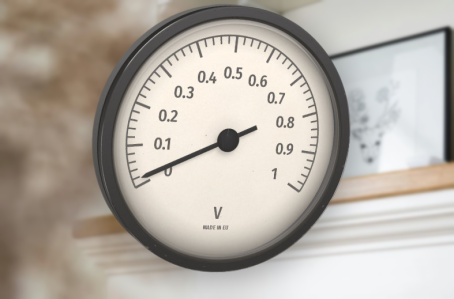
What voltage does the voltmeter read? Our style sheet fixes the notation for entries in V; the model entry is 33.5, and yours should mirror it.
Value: 0.02
